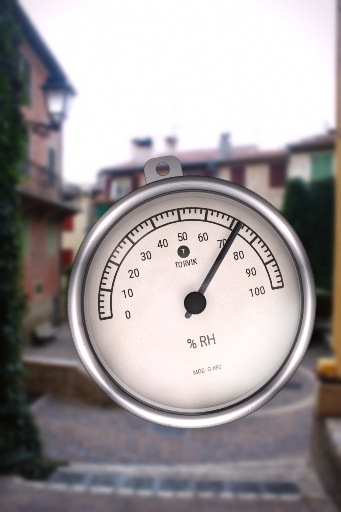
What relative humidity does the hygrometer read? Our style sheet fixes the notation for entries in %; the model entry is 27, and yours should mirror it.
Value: 72
